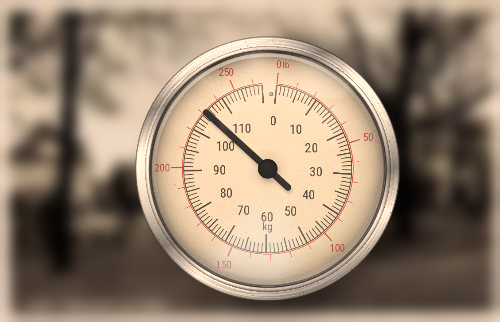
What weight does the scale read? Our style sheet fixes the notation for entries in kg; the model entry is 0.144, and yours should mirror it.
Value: 105
